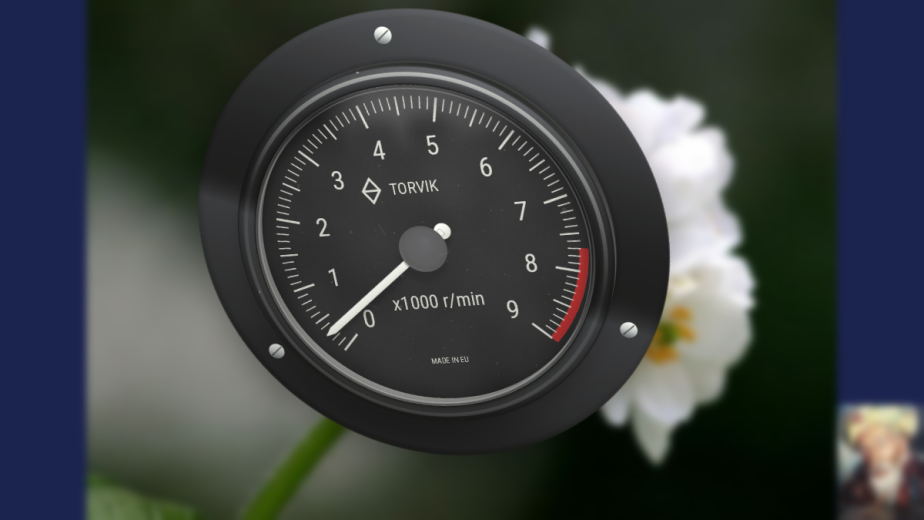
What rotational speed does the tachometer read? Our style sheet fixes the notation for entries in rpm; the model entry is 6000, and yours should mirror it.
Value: 300
